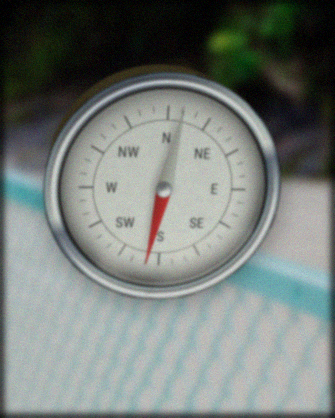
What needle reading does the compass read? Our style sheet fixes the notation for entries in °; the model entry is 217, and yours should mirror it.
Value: 190
